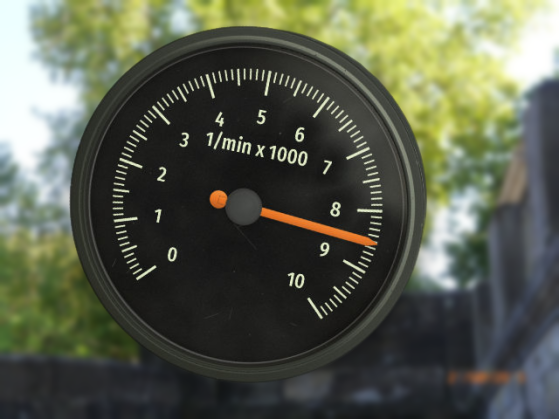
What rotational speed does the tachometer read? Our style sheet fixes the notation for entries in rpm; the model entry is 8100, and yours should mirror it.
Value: 8500
